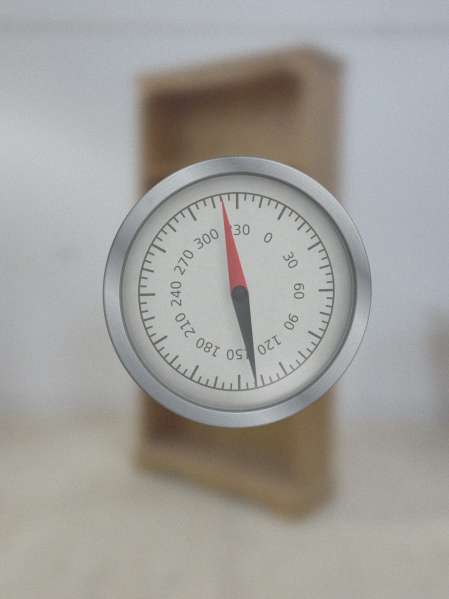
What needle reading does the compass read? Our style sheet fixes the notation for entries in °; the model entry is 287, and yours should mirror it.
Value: 320
